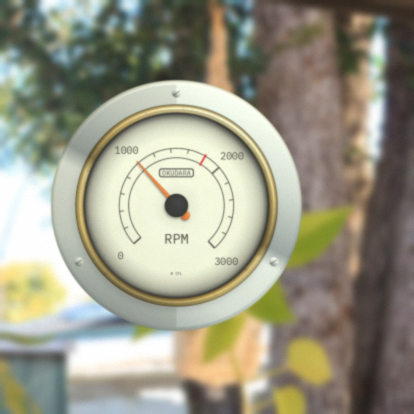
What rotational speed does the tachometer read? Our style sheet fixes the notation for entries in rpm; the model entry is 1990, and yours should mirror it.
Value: 1000
